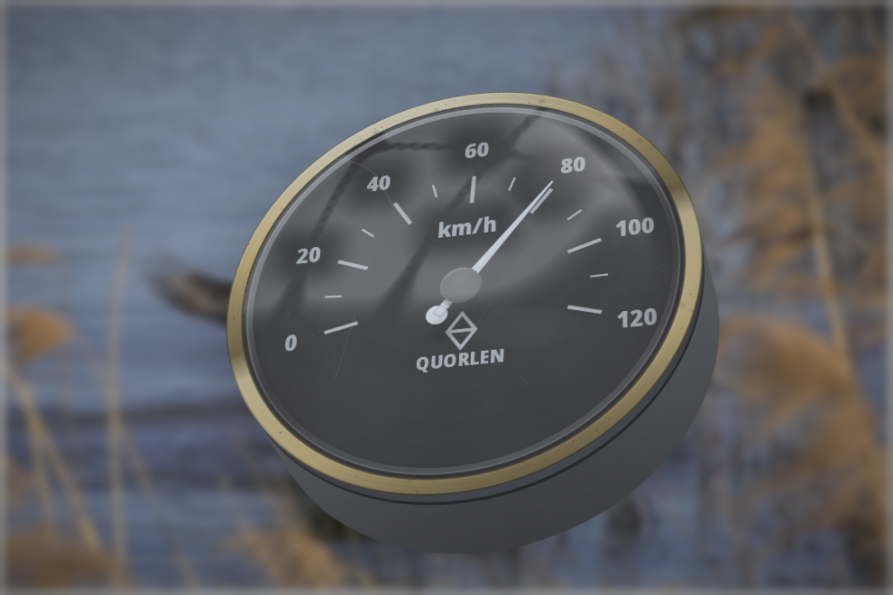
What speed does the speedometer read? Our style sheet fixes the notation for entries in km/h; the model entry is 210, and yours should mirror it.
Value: 80
